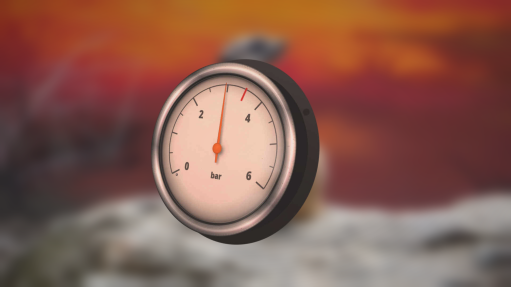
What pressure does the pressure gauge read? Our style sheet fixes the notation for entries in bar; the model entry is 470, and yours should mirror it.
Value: 3
